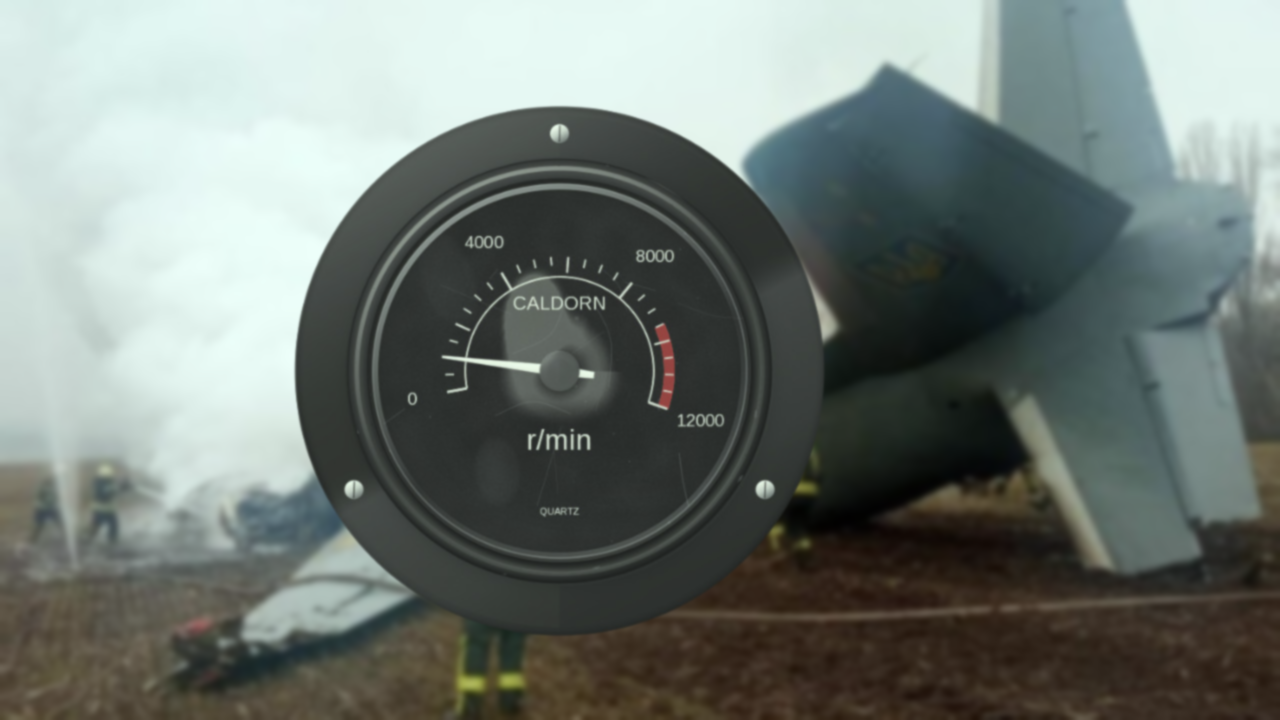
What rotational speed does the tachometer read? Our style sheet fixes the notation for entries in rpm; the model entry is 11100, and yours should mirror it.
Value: 1000
